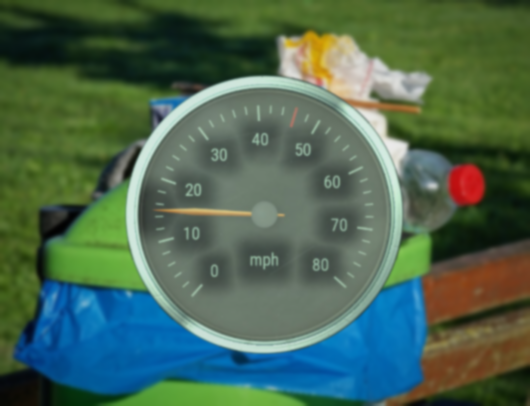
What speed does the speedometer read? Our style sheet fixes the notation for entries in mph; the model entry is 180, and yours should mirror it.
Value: 15
